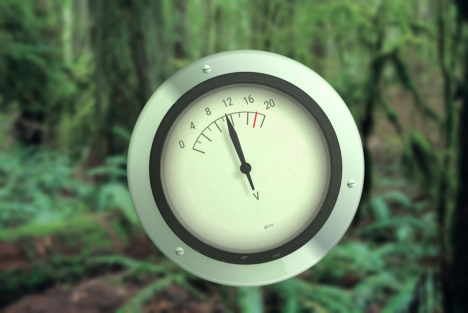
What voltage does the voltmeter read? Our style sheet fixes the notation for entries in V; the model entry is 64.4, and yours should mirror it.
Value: 11
